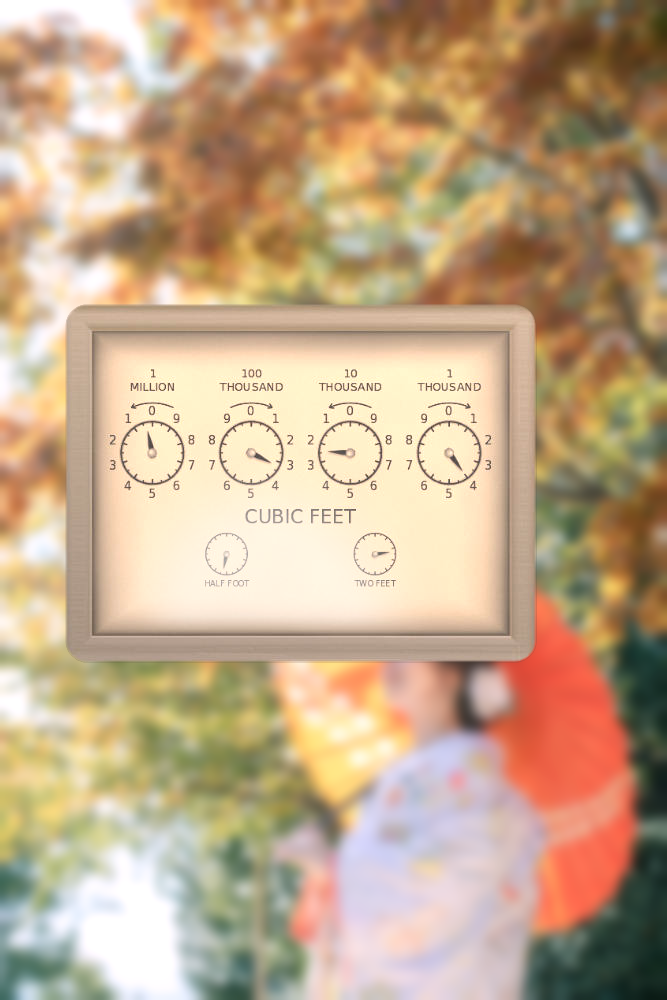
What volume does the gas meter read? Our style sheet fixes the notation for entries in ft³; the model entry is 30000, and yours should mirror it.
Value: 32400
